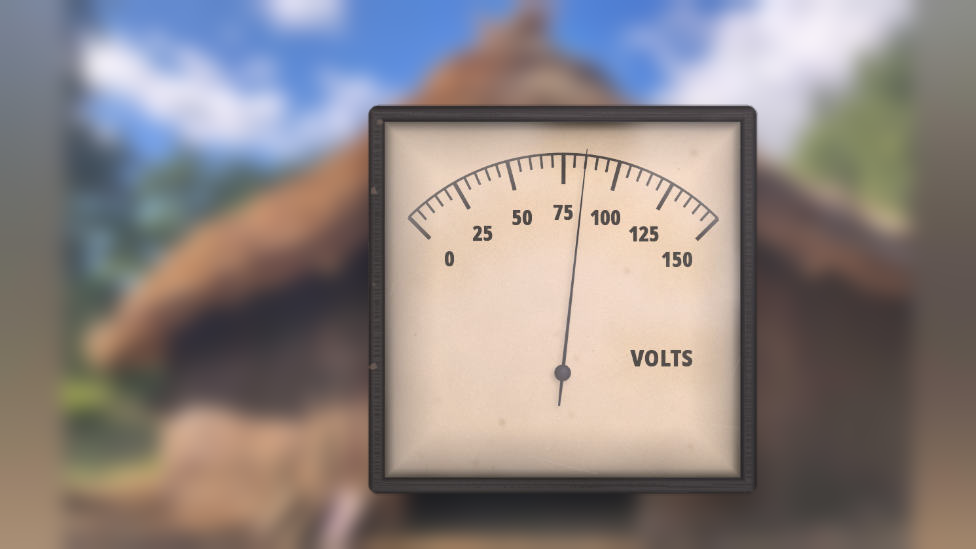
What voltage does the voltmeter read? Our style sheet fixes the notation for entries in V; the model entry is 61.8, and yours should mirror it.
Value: 85
